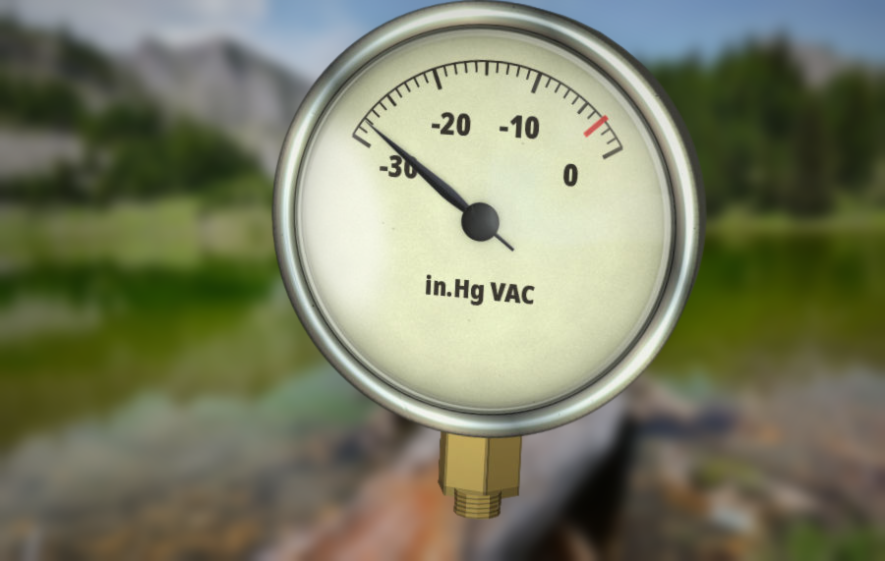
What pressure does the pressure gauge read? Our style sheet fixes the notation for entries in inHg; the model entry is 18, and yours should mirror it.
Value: -28
